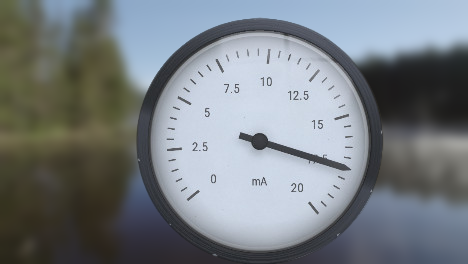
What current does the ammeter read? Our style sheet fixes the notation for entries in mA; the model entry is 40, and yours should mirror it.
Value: 17.5
